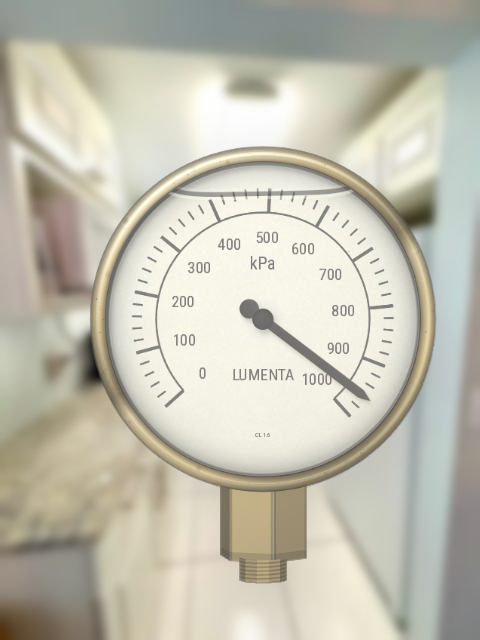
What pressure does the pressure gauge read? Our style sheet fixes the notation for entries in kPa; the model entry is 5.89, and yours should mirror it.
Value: 960
